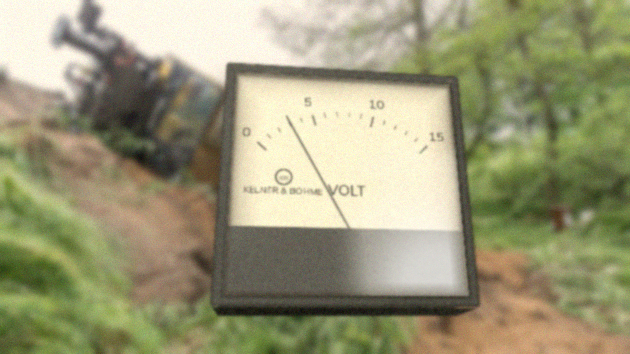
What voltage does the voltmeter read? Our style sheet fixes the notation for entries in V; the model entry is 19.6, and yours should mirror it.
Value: 3
